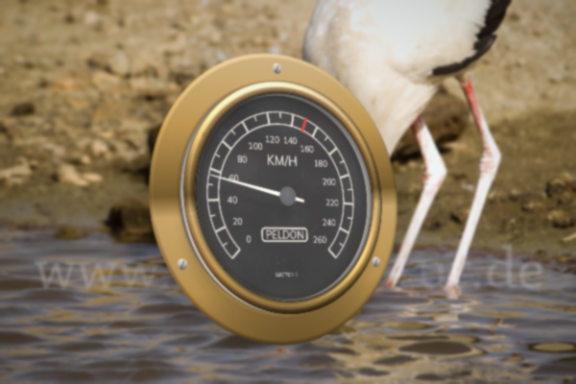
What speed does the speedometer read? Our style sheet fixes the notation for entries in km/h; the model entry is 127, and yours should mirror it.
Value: 55
